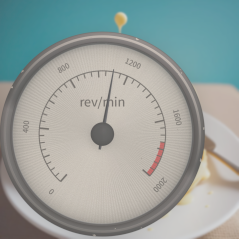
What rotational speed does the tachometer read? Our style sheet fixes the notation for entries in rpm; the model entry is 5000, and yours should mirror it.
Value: 1100
